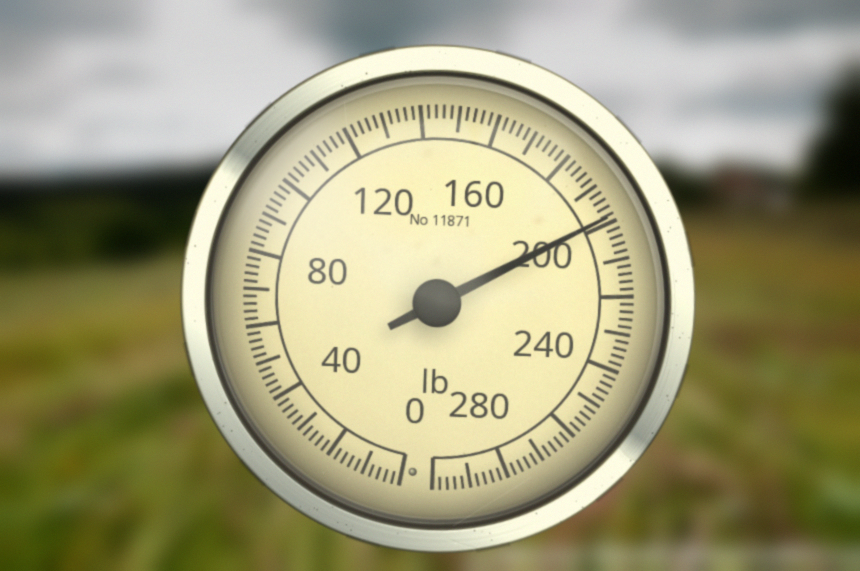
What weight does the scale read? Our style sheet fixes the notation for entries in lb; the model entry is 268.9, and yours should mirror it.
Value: 198
